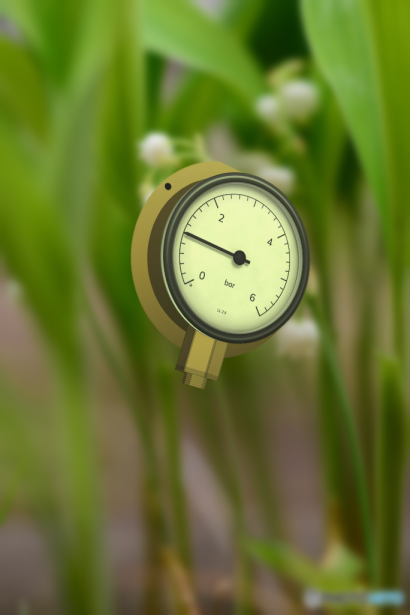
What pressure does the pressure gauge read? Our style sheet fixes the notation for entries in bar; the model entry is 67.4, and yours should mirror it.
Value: 1
